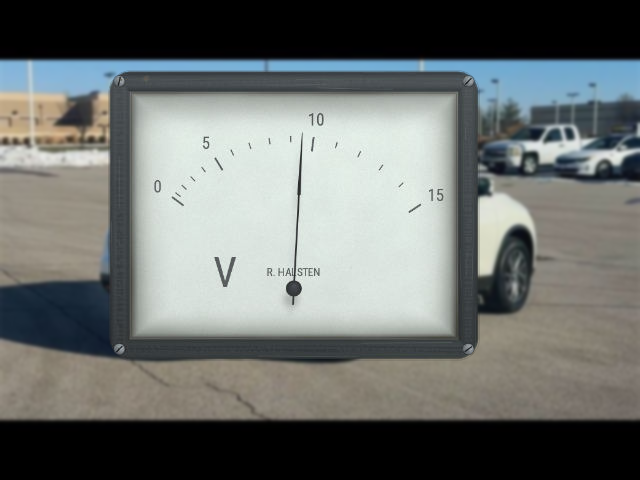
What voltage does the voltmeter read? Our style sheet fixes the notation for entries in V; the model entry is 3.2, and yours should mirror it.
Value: 9.5
